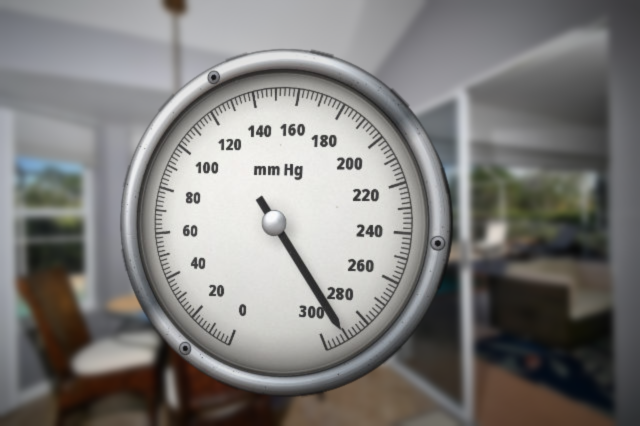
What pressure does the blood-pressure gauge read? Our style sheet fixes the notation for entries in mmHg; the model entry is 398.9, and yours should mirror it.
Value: 290
